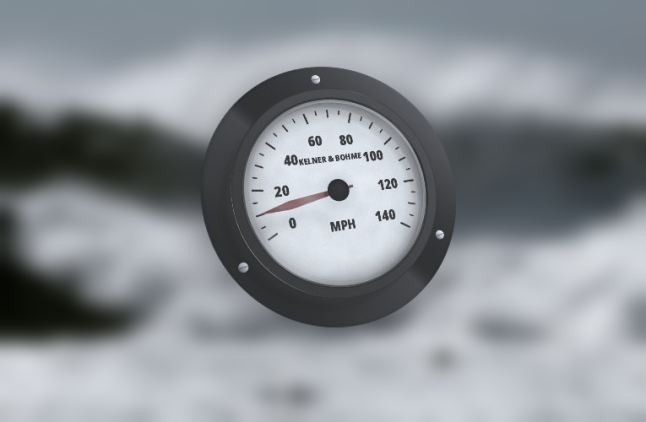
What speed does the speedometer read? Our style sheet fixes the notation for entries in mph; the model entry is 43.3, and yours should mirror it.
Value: 10
